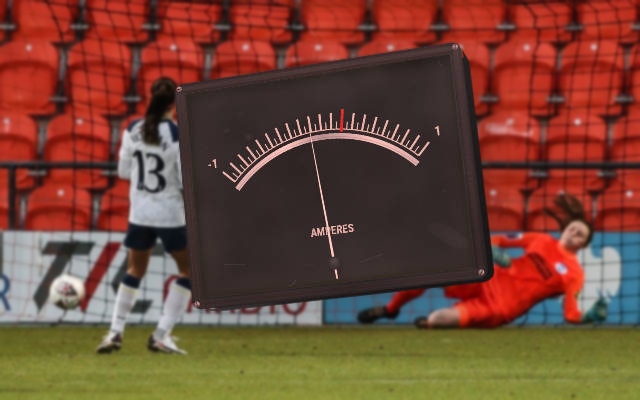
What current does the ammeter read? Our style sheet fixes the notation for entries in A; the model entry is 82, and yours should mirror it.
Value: -0.1
